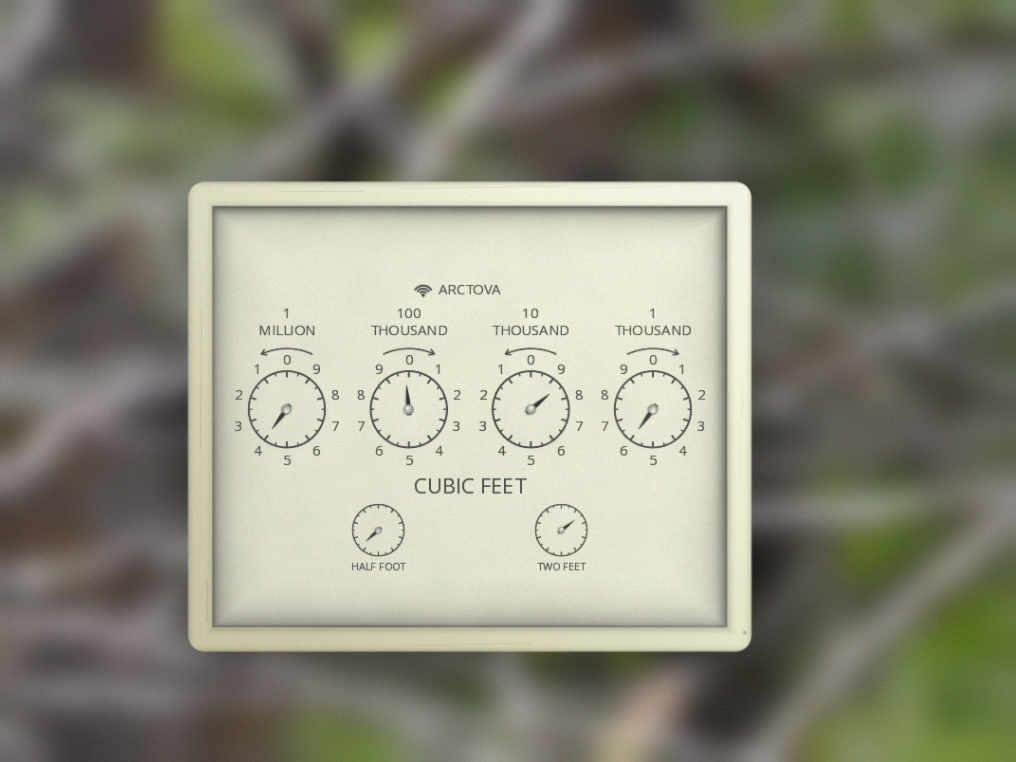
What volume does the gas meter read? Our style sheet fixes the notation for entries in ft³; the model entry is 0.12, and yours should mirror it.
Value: 398600
